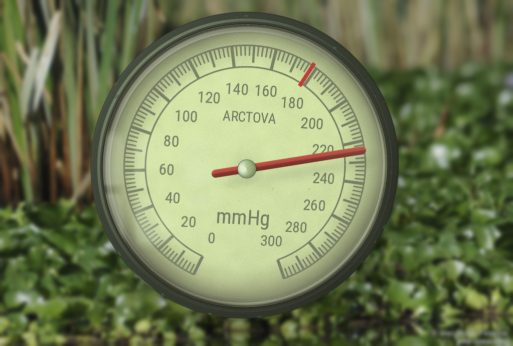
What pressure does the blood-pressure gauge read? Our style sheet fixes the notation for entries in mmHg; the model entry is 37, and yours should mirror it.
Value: 224
